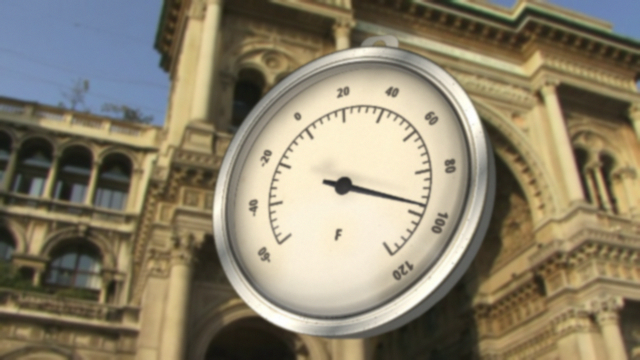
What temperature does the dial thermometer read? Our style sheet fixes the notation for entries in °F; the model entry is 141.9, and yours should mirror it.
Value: 96
